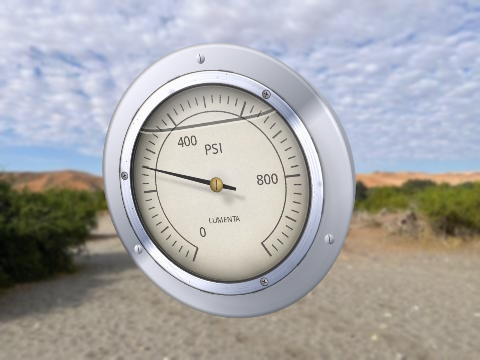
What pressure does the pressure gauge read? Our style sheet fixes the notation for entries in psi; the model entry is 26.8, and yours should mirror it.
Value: 260
